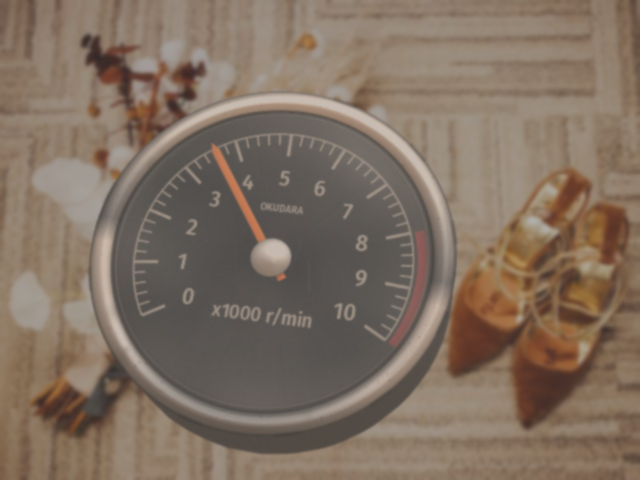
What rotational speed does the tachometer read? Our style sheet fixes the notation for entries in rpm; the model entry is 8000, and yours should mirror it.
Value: 3600
